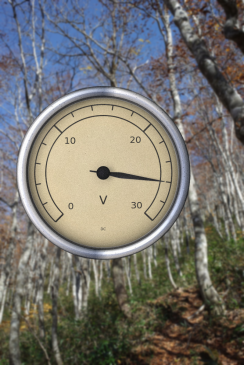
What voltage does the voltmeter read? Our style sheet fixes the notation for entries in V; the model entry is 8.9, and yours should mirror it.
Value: 26
